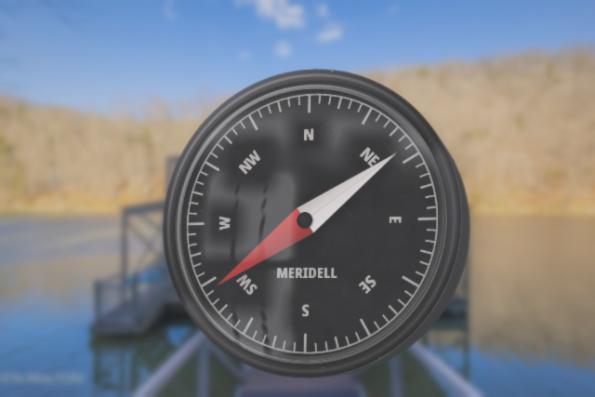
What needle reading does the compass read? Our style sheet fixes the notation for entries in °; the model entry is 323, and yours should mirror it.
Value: 235
